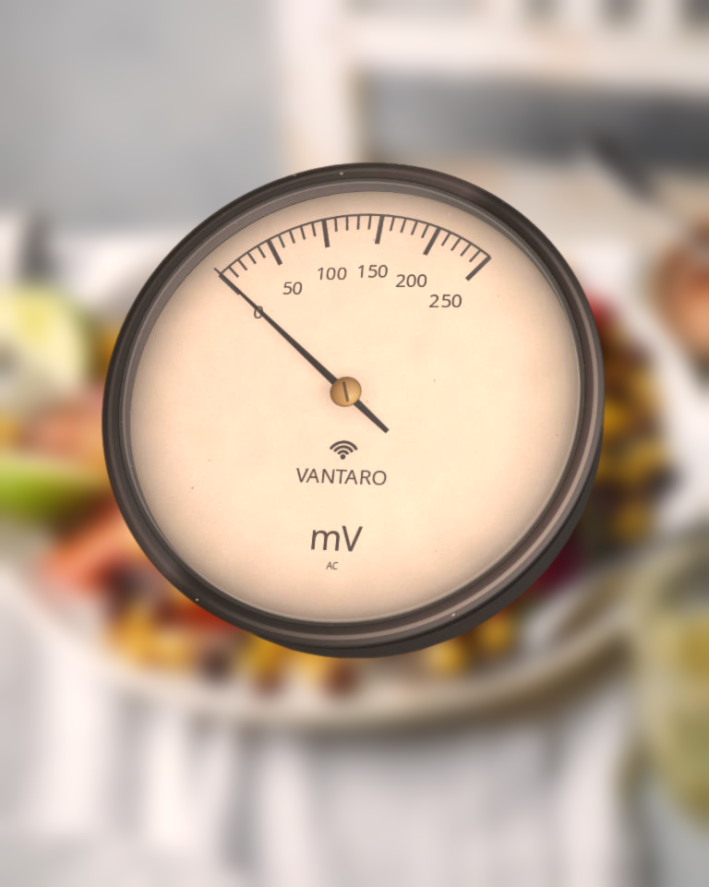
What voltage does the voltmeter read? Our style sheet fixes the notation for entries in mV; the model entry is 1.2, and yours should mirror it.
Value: 0
